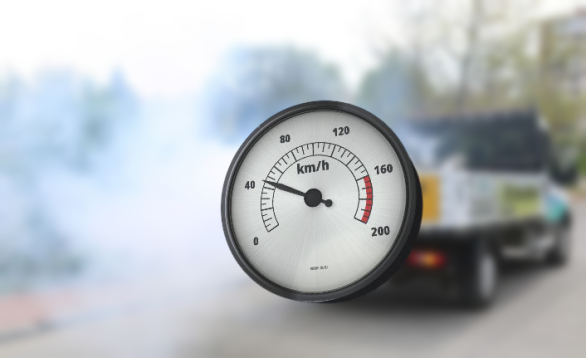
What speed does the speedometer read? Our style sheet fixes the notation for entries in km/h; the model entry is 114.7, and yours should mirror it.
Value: 45
